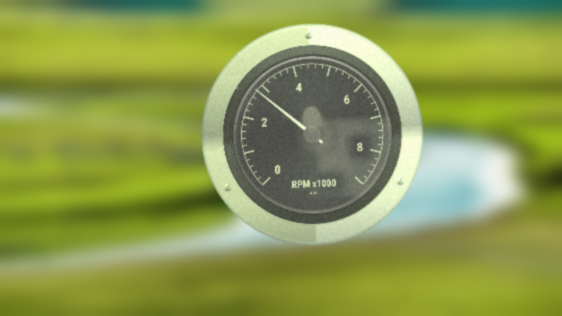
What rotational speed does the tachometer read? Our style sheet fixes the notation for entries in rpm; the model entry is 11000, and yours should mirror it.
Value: 2800
